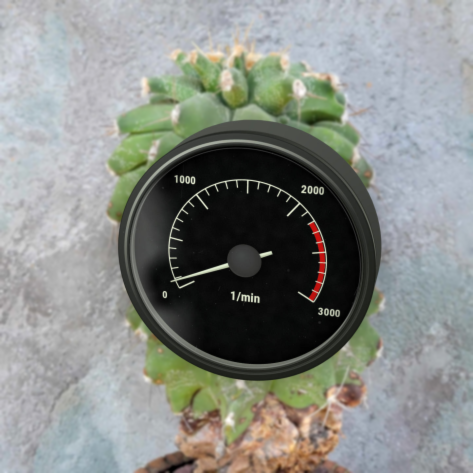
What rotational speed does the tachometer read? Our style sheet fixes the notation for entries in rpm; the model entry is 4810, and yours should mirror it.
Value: 100
